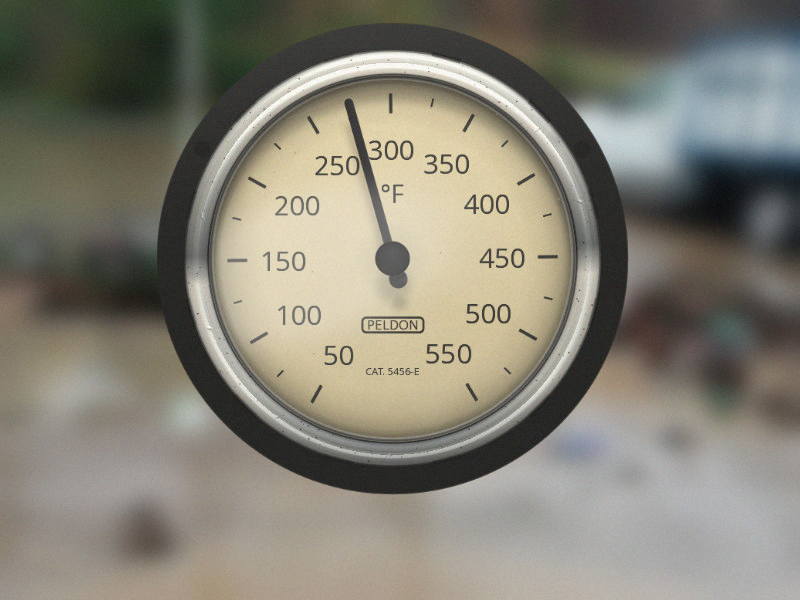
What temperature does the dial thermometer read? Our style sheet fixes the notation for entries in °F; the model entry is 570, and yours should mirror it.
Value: 275
